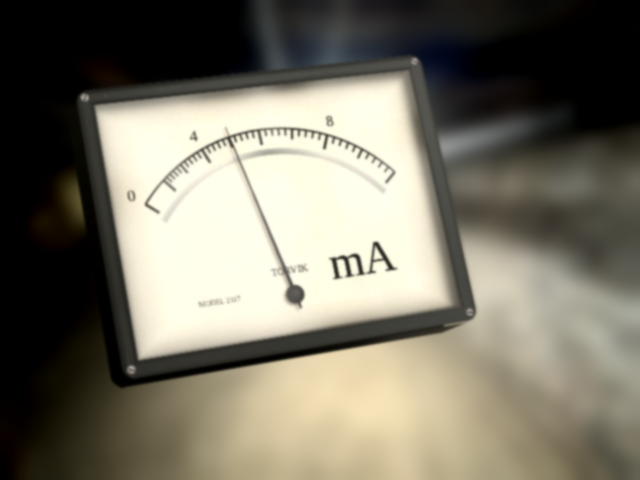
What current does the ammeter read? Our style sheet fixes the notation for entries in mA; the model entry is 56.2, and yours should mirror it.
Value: 5
